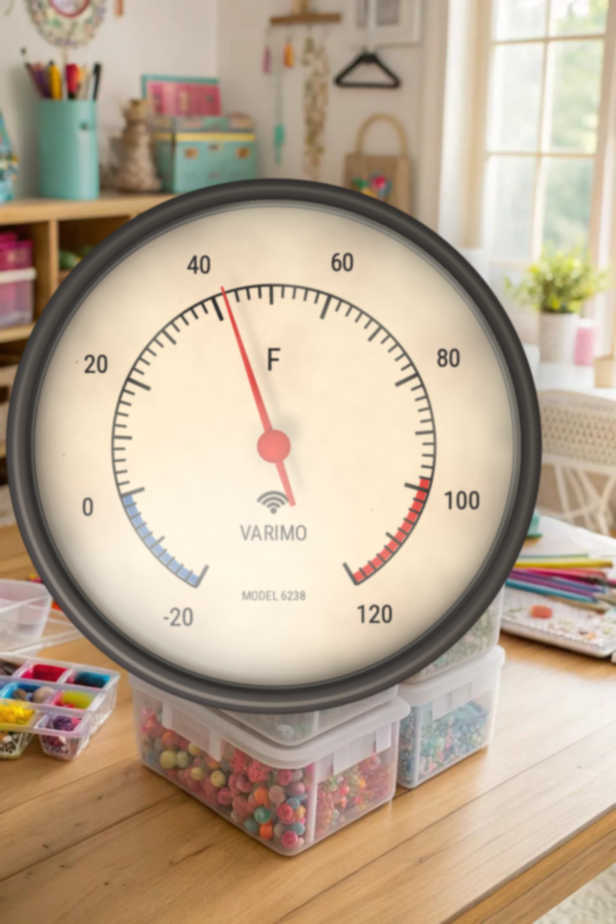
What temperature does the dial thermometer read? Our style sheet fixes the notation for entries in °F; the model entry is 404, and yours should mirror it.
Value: 42
